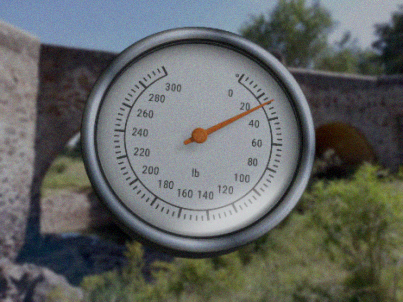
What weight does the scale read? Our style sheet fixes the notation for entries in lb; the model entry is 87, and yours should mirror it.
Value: 28
